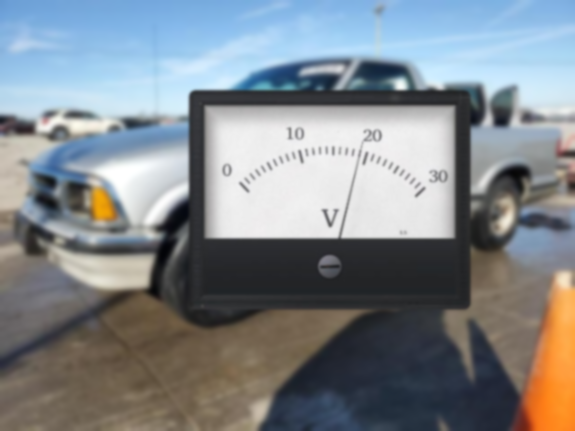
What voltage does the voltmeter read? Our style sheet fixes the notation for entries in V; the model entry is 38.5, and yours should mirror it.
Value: 19
